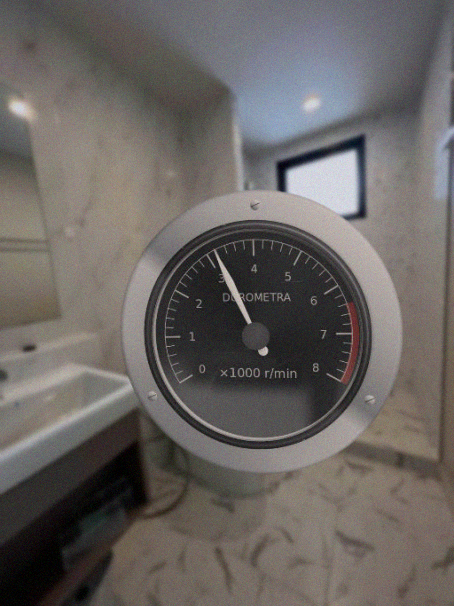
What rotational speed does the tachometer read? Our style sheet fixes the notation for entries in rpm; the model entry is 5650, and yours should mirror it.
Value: 3200
